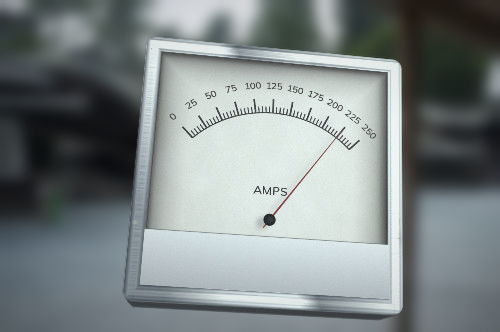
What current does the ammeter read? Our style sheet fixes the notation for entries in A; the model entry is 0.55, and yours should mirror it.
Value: 225
